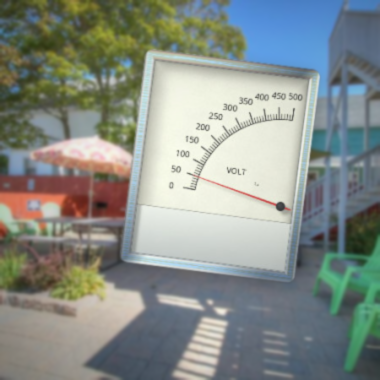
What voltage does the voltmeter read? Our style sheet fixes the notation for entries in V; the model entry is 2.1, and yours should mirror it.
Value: 50
